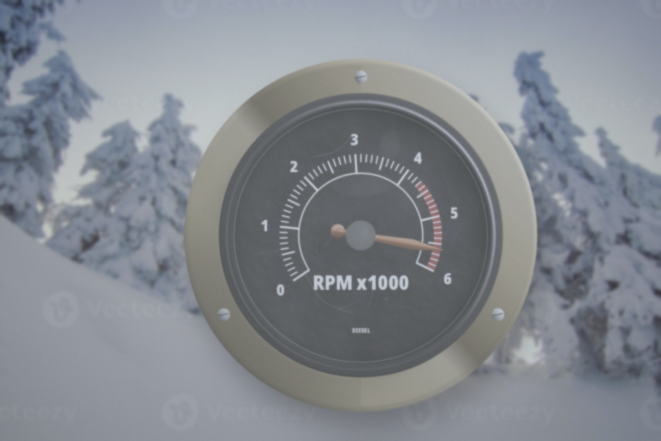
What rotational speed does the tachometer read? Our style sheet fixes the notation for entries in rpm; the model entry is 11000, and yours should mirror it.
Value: 5600
